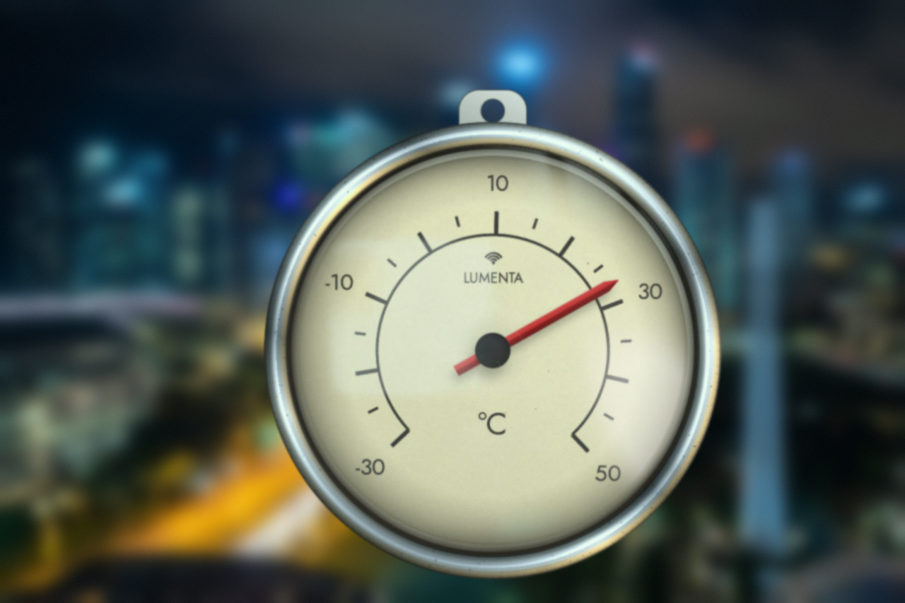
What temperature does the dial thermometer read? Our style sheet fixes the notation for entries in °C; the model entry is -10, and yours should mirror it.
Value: 27.5
